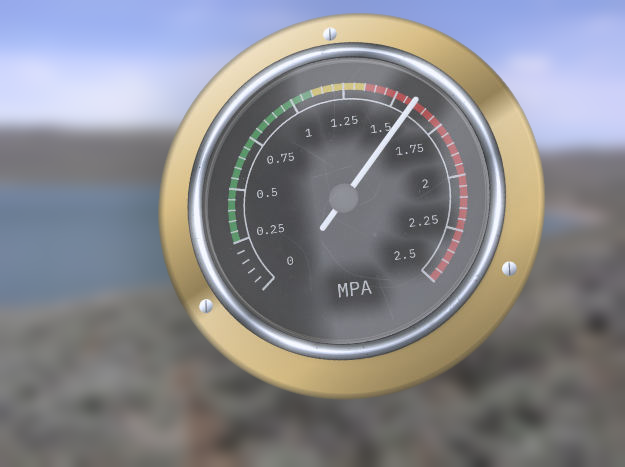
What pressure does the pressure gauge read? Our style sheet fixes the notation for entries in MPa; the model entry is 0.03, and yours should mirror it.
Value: 1.6
